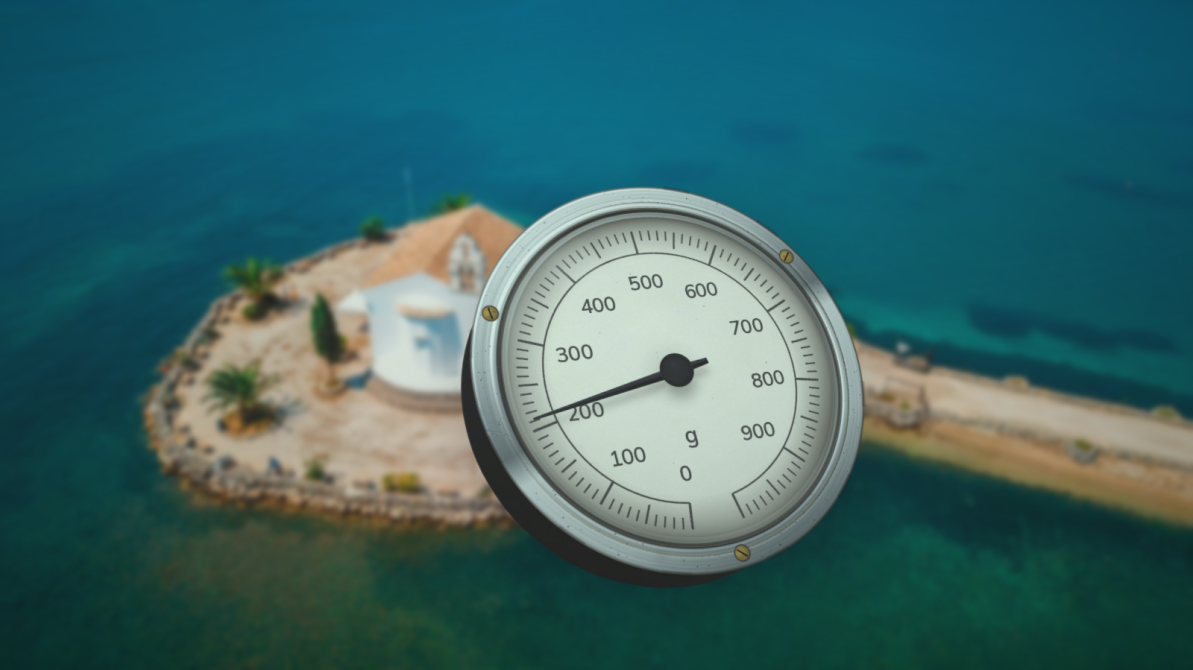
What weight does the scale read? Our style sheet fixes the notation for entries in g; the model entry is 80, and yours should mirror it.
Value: 210
